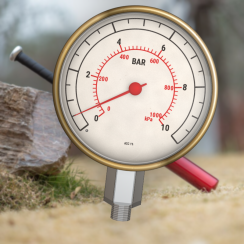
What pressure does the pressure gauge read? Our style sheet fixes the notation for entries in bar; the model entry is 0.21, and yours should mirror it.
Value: 0.5
